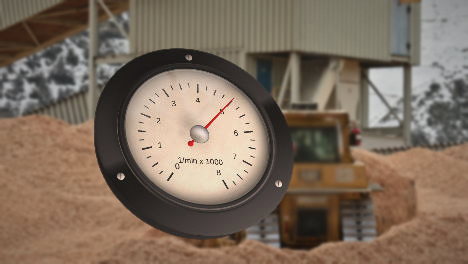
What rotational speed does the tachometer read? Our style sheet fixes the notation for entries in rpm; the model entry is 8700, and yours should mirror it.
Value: 5000
